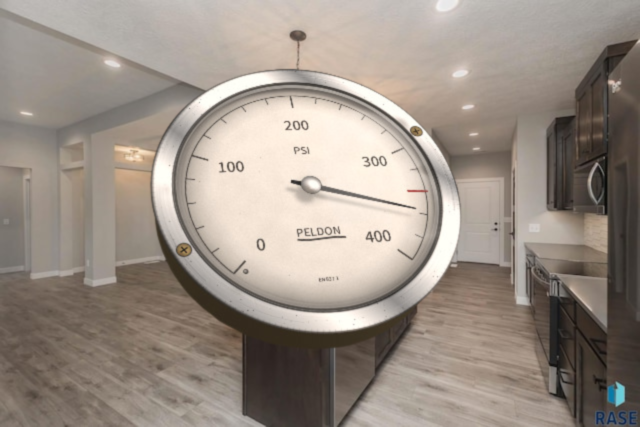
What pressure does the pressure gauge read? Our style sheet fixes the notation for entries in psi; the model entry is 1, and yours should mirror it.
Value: 360
